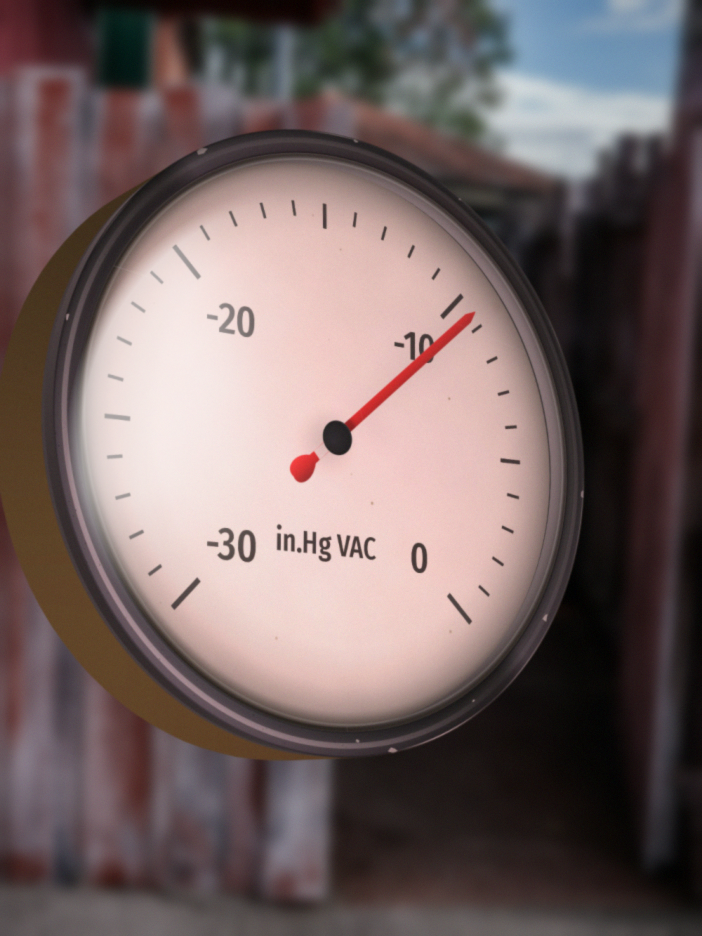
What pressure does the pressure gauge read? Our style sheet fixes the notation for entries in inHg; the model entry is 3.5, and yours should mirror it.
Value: -9.5
